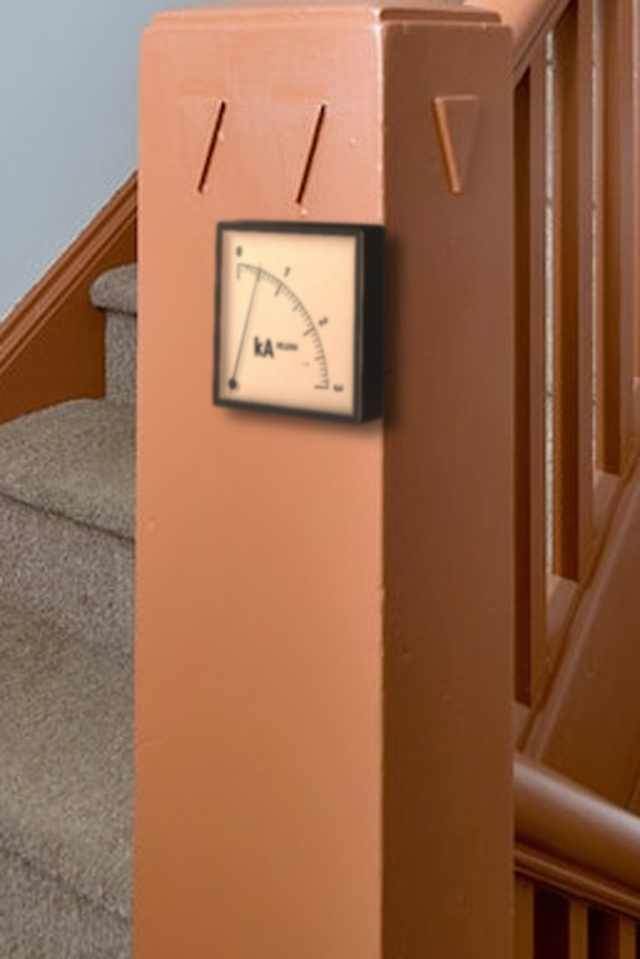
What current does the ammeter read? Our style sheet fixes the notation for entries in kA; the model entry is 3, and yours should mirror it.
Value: 0.5
